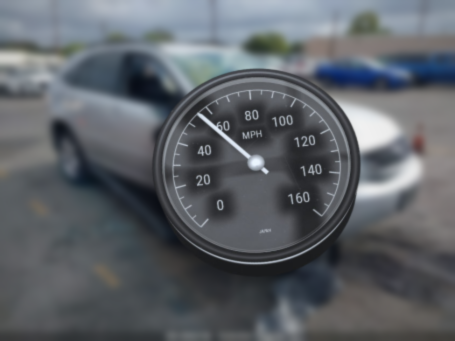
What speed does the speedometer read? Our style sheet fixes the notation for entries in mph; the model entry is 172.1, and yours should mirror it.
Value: 55
